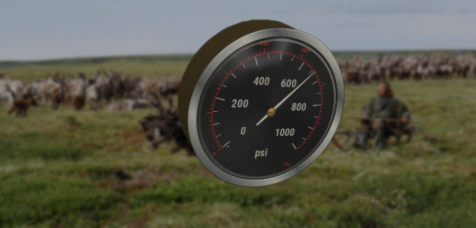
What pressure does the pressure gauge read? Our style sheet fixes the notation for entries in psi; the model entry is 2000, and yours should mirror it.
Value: 650
